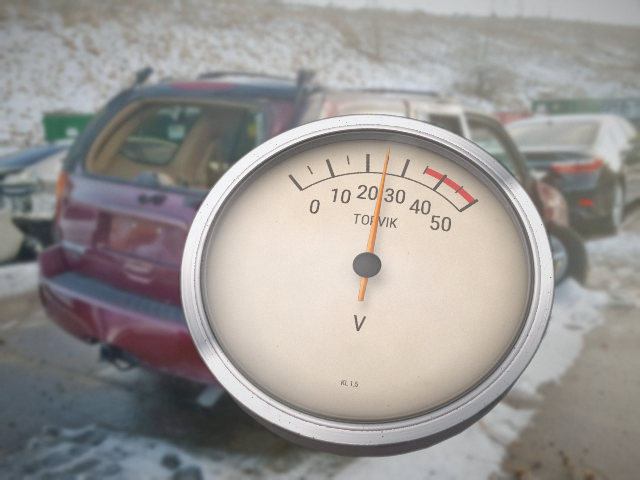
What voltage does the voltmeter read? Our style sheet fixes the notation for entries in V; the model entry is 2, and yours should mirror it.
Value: 25
